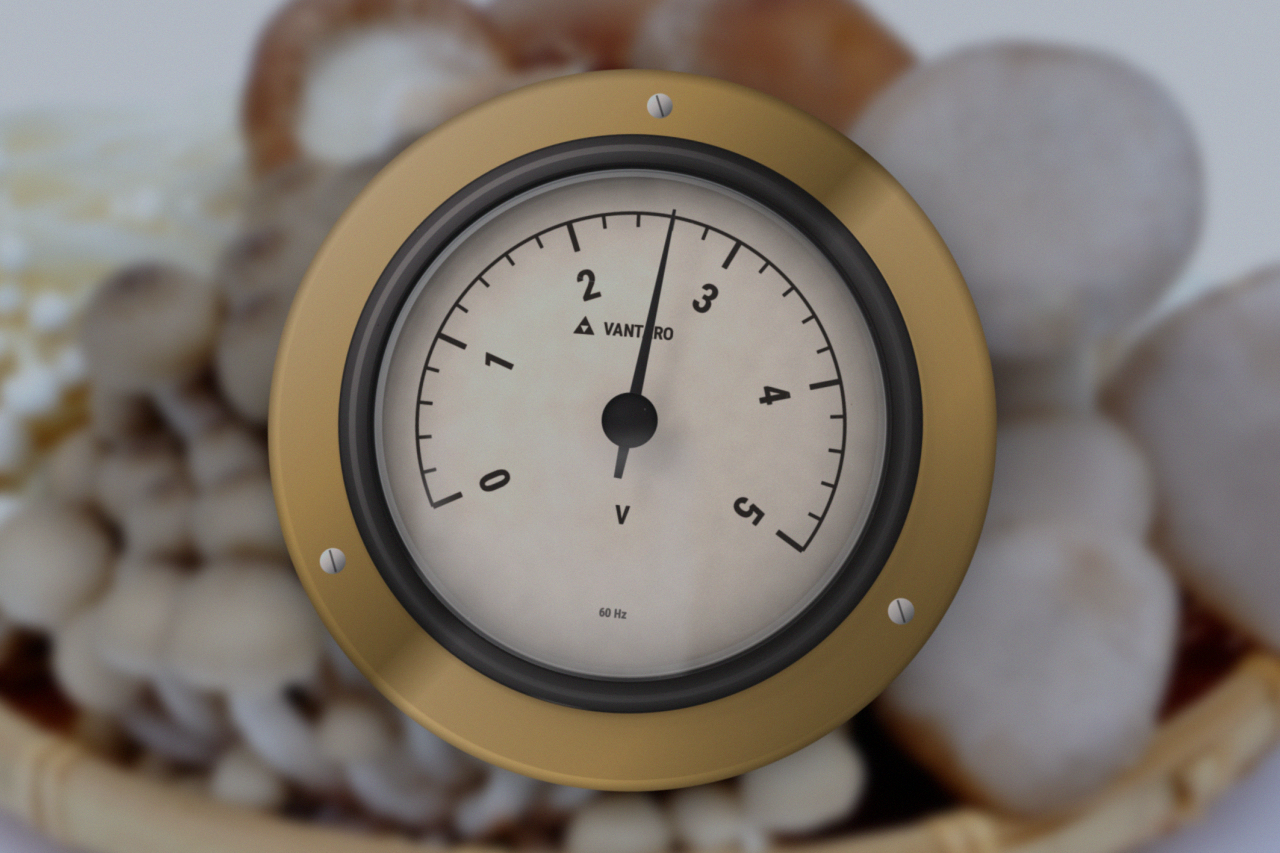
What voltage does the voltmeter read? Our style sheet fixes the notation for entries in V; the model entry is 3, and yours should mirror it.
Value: 2.6
